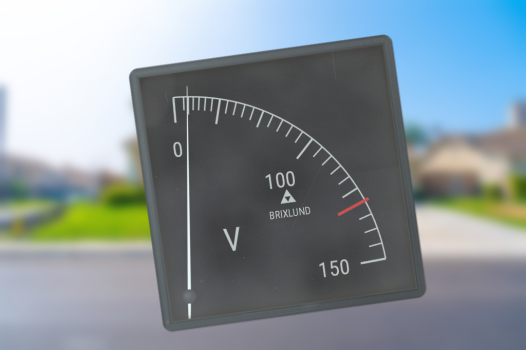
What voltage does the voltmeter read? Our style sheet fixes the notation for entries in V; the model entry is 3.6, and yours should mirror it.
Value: 25
